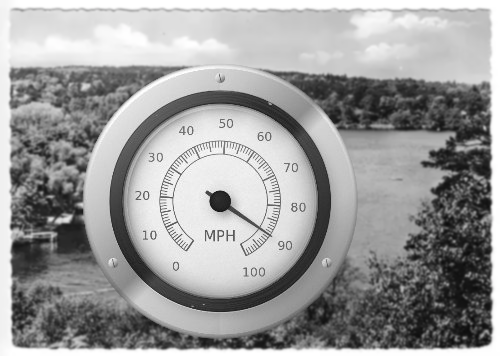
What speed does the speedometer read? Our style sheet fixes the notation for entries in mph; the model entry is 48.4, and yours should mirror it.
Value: 90
